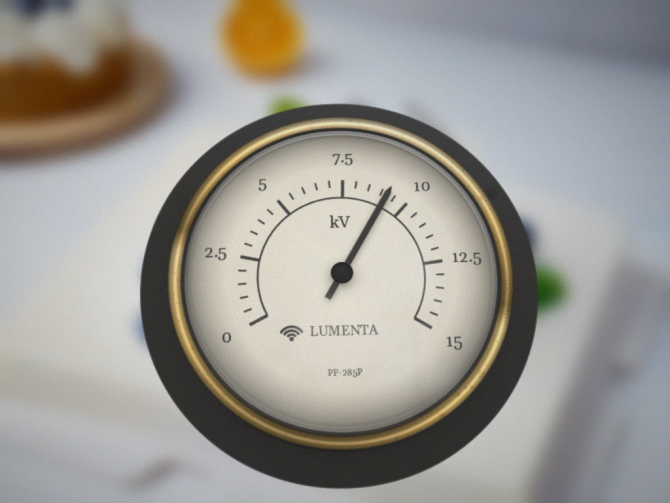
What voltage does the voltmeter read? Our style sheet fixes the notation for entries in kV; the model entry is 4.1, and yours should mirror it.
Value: 9.25
